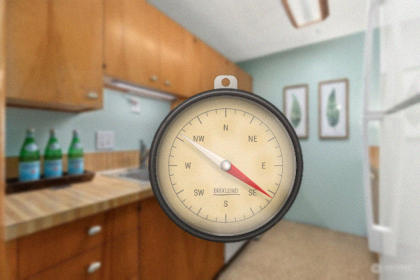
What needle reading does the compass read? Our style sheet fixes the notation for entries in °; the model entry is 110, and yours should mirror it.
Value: 125
